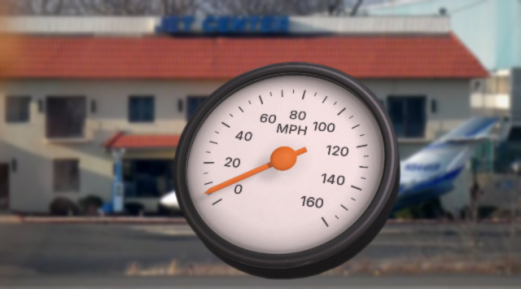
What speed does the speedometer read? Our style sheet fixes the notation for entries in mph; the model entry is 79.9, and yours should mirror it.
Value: 5
